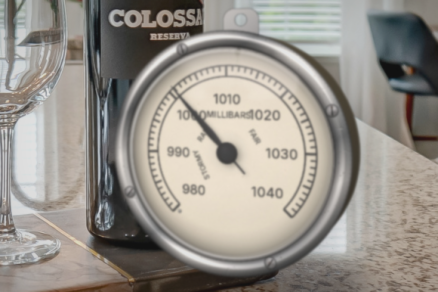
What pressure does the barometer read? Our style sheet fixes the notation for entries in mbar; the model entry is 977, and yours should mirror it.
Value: 1001
